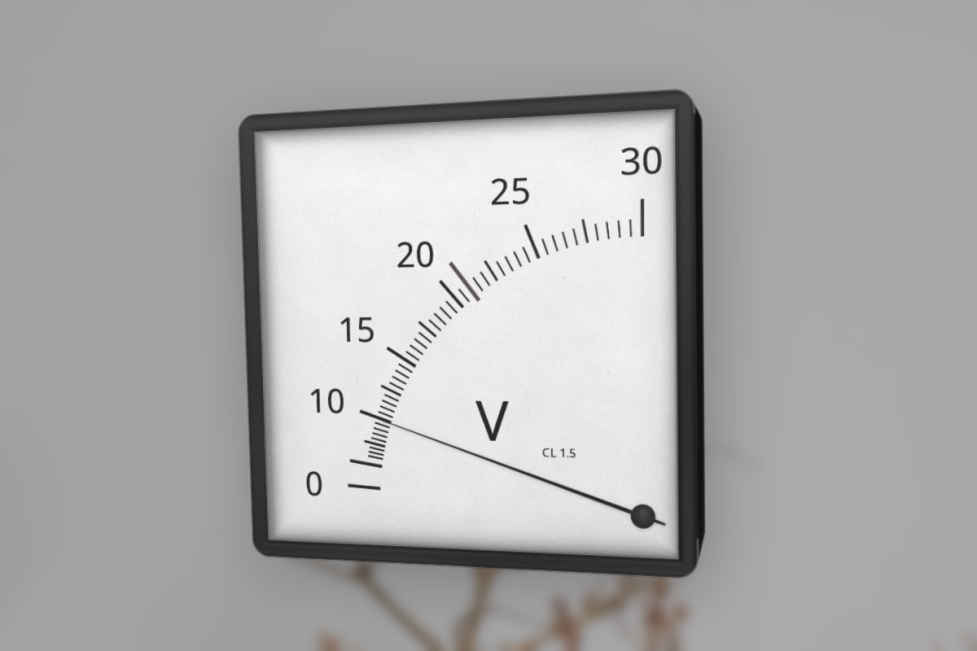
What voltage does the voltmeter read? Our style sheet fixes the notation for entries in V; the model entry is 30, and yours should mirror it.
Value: 10
